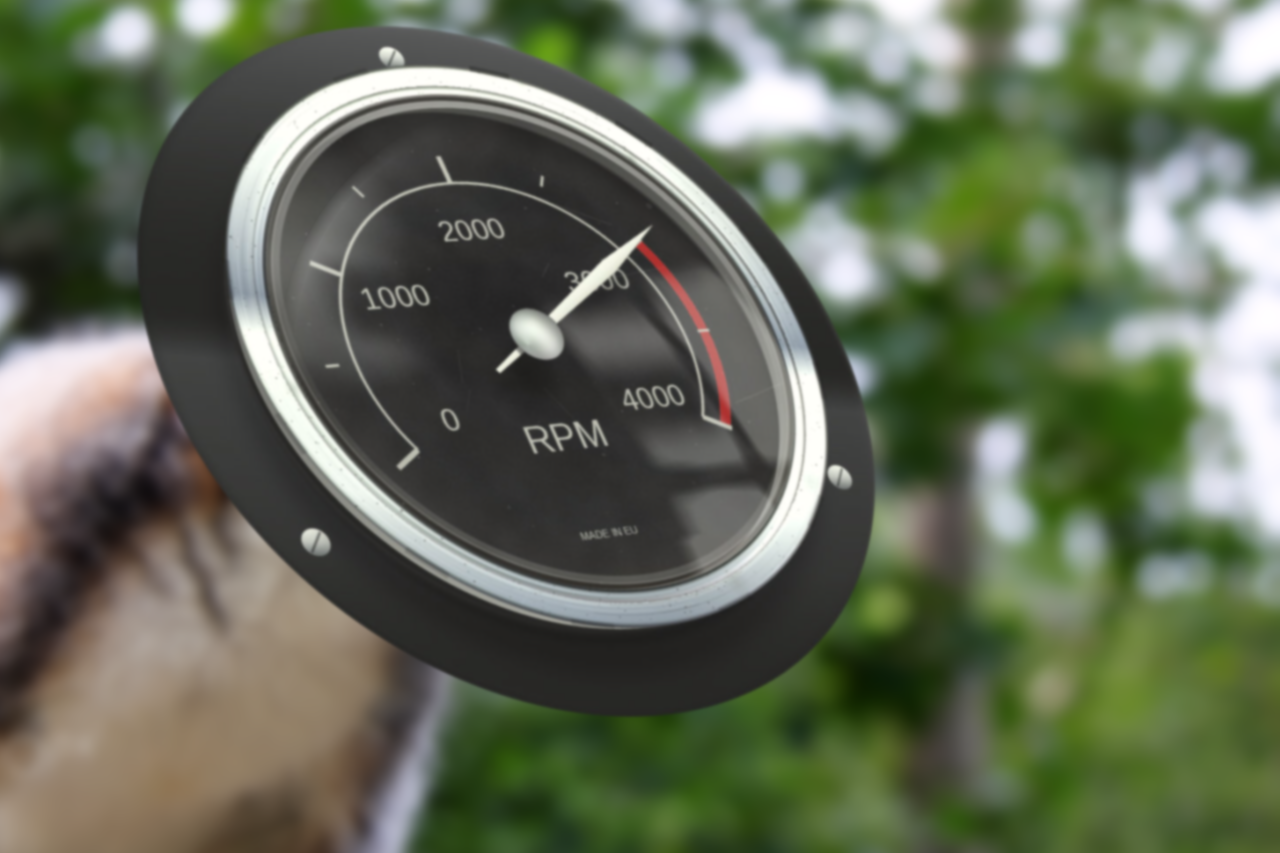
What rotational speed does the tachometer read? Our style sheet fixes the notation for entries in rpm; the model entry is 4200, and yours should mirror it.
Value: 3000
